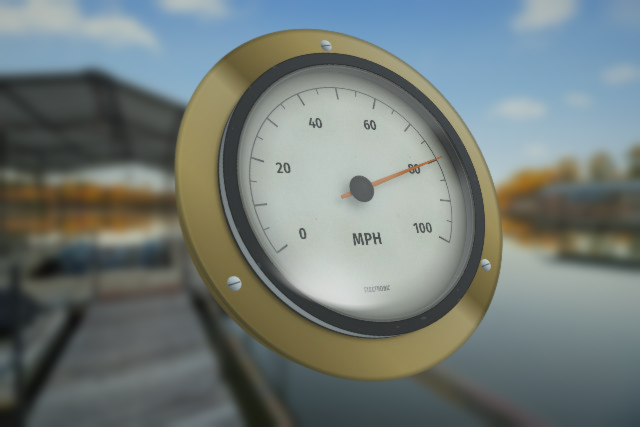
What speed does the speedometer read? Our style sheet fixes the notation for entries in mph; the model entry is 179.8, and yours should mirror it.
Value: 80
